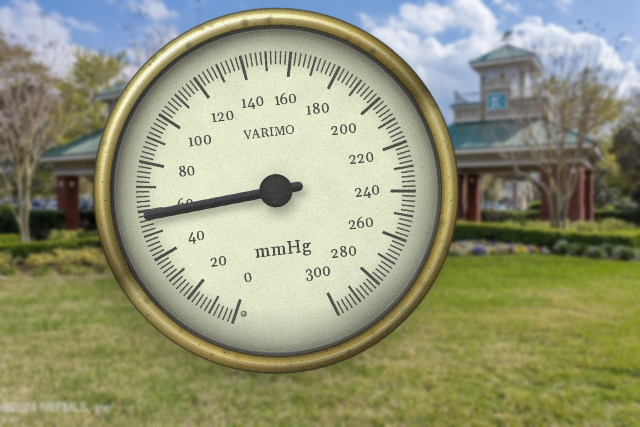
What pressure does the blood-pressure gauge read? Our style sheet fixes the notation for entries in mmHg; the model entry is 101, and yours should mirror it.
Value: 58
